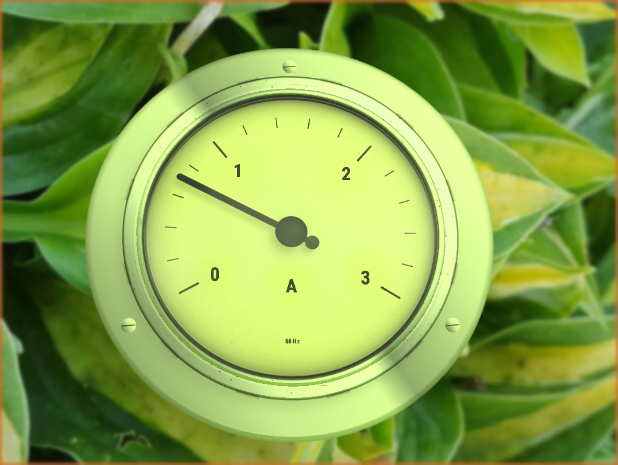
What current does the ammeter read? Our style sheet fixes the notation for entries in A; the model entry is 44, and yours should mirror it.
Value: 0.7
